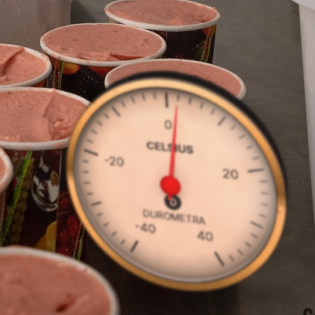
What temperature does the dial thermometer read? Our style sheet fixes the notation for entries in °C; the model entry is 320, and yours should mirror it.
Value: 2
